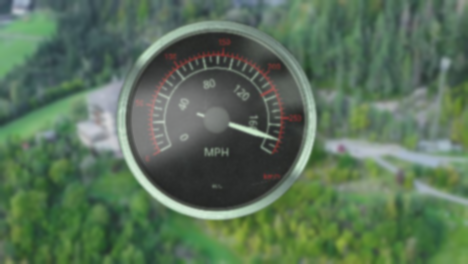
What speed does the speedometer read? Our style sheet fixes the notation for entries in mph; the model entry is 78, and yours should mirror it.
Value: 170
